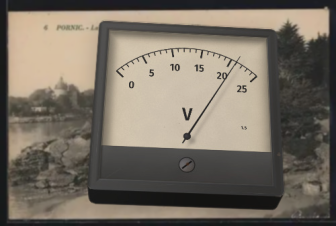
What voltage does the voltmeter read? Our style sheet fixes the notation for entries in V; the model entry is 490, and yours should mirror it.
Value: 21
